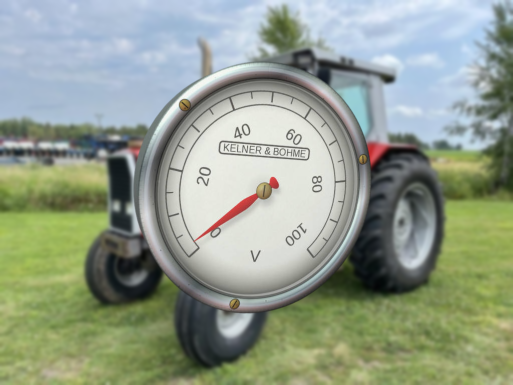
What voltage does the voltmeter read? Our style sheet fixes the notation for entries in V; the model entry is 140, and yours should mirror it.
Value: 2.5
